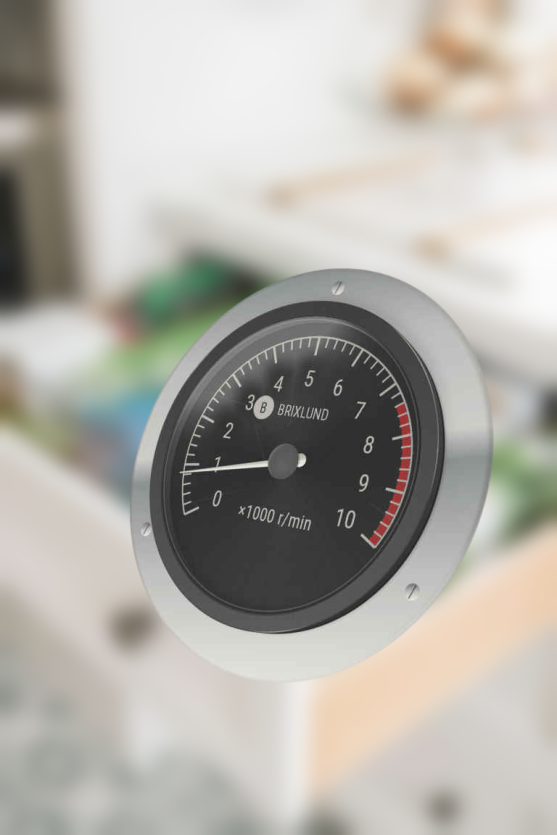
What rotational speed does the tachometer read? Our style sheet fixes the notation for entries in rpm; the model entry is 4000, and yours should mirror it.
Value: 800
